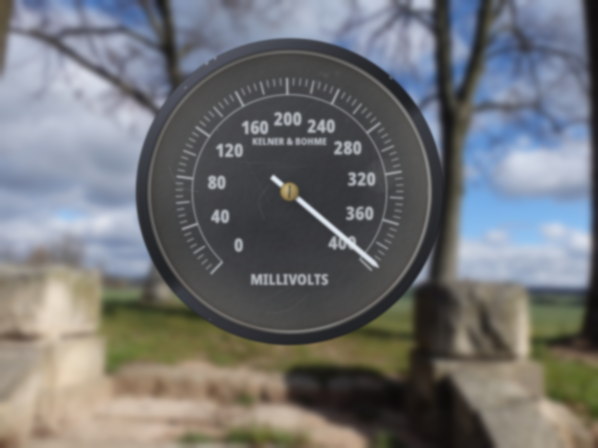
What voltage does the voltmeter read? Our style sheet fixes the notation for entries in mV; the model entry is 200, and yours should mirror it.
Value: 395
